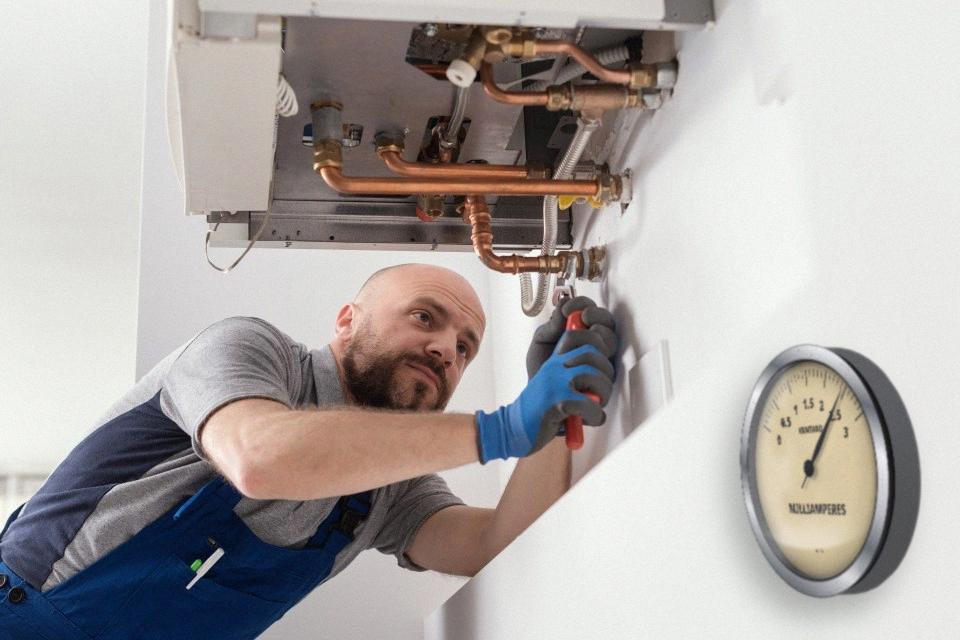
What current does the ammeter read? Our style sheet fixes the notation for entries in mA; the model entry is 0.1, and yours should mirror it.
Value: 2.5
